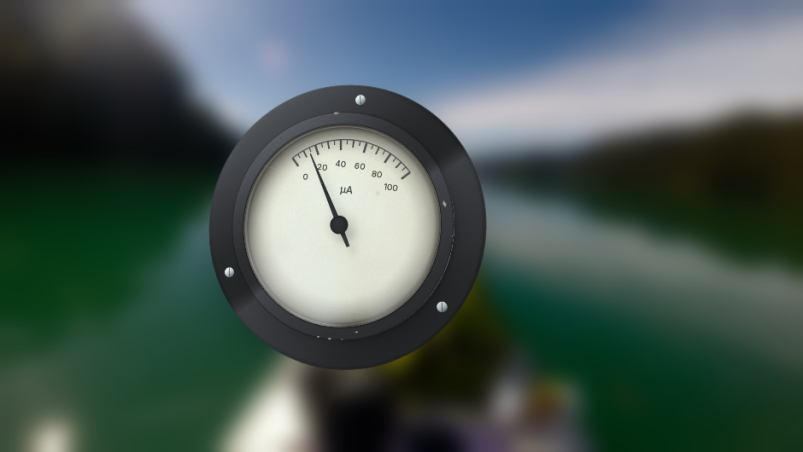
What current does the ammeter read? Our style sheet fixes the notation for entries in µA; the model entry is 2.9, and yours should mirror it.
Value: 15
